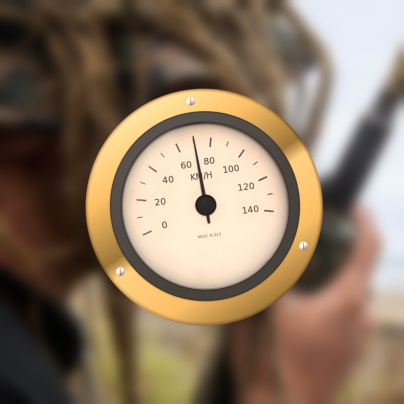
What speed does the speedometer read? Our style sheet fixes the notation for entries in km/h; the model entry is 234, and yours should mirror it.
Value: 70
